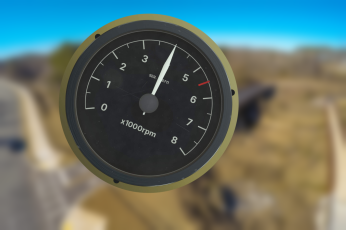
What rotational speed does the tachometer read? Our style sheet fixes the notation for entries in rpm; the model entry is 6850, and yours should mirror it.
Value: 4000
